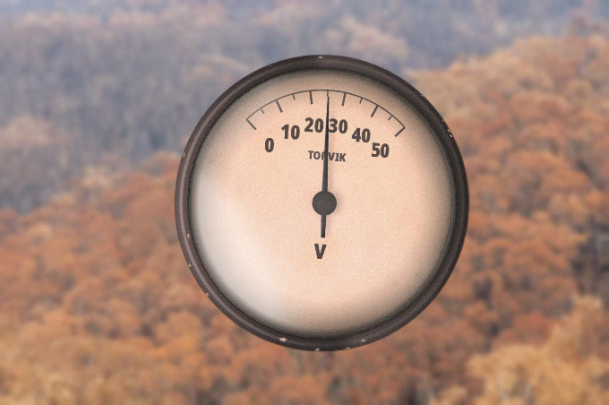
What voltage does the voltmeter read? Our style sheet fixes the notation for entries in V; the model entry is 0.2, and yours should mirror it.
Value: 25
